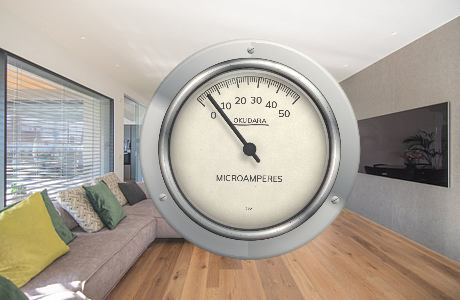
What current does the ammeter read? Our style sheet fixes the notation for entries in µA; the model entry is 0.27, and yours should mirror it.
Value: 5
